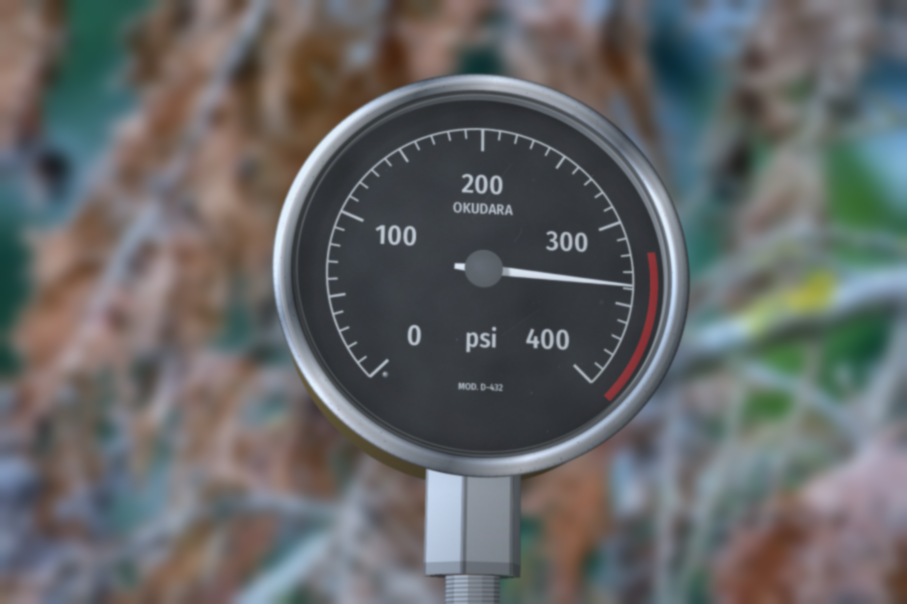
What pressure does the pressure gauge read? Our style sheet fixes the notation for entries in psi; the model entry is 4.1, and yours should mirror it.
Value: 340
